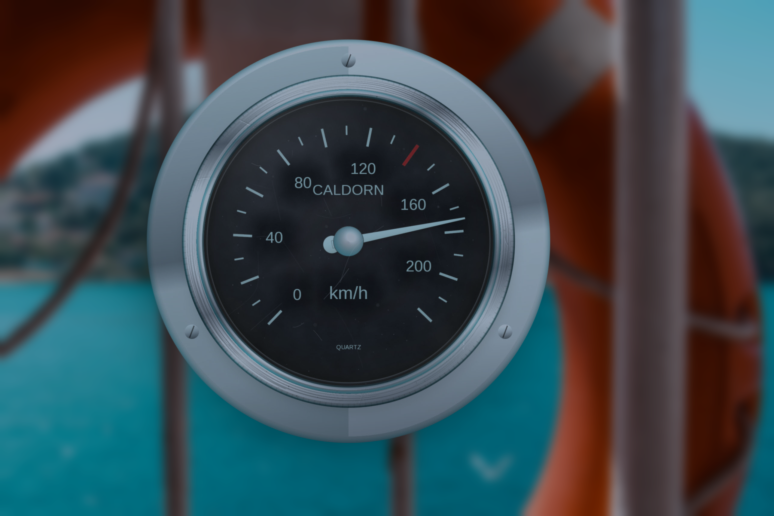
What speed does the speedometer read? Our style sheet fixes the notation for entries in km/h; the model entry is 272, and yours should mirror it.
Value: 175
